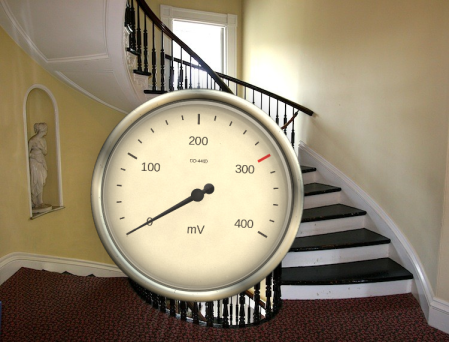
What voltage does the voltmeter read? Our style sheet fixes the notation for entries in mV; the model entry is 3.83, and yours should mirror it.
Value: 0
